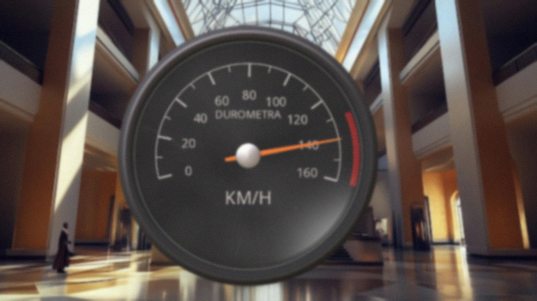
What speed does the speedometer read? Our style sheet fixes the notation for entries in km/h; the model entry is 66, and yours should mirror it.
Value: 140
